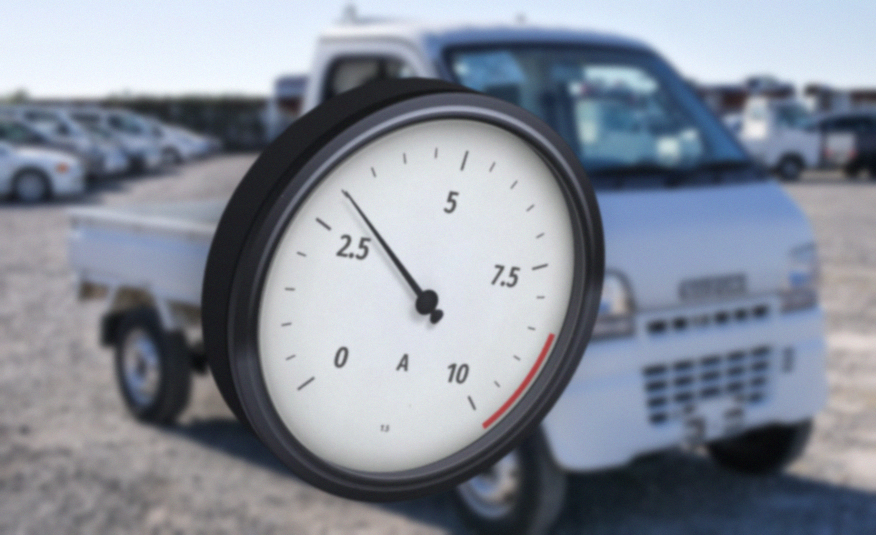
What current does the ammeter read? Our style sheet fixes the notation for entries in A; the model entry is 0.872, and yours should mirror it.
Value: 3
